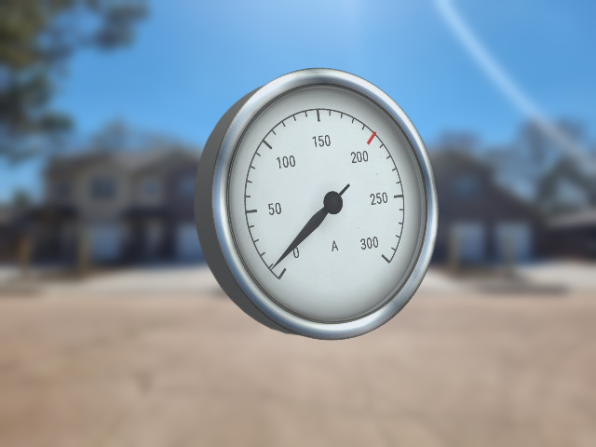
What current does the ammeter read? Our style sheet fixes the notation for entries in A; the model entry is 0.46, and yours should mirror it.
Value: 10
